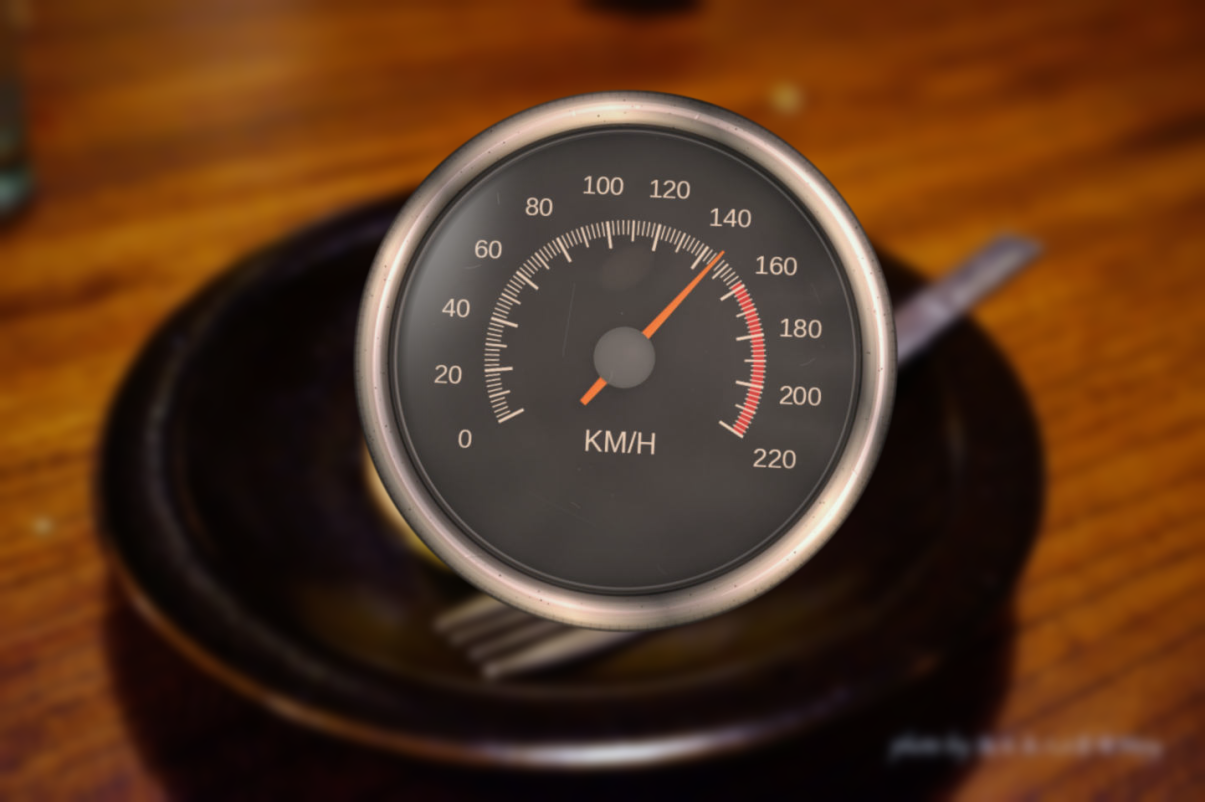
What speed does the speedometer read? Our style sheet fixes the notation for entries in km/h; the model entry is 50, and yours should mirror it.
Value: 146
